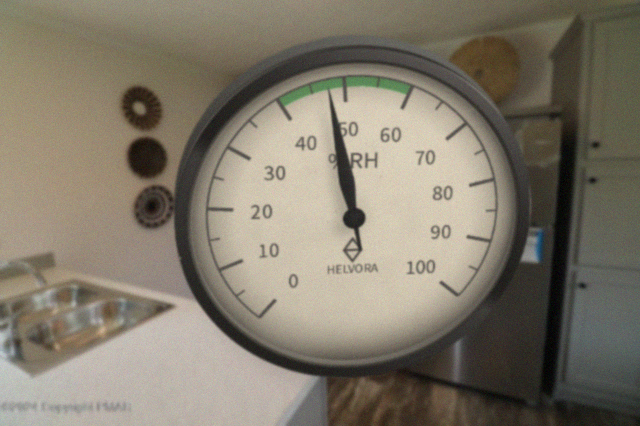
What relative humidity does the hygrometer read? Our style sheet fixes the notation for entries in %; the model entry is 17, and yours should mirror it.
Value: 47.5
